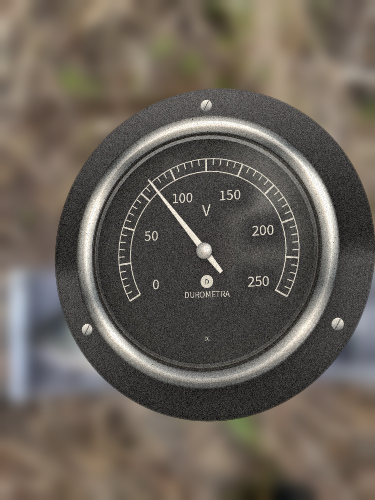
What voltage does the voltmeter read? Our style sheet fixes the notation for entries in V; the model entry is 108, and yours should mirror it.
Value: 85
